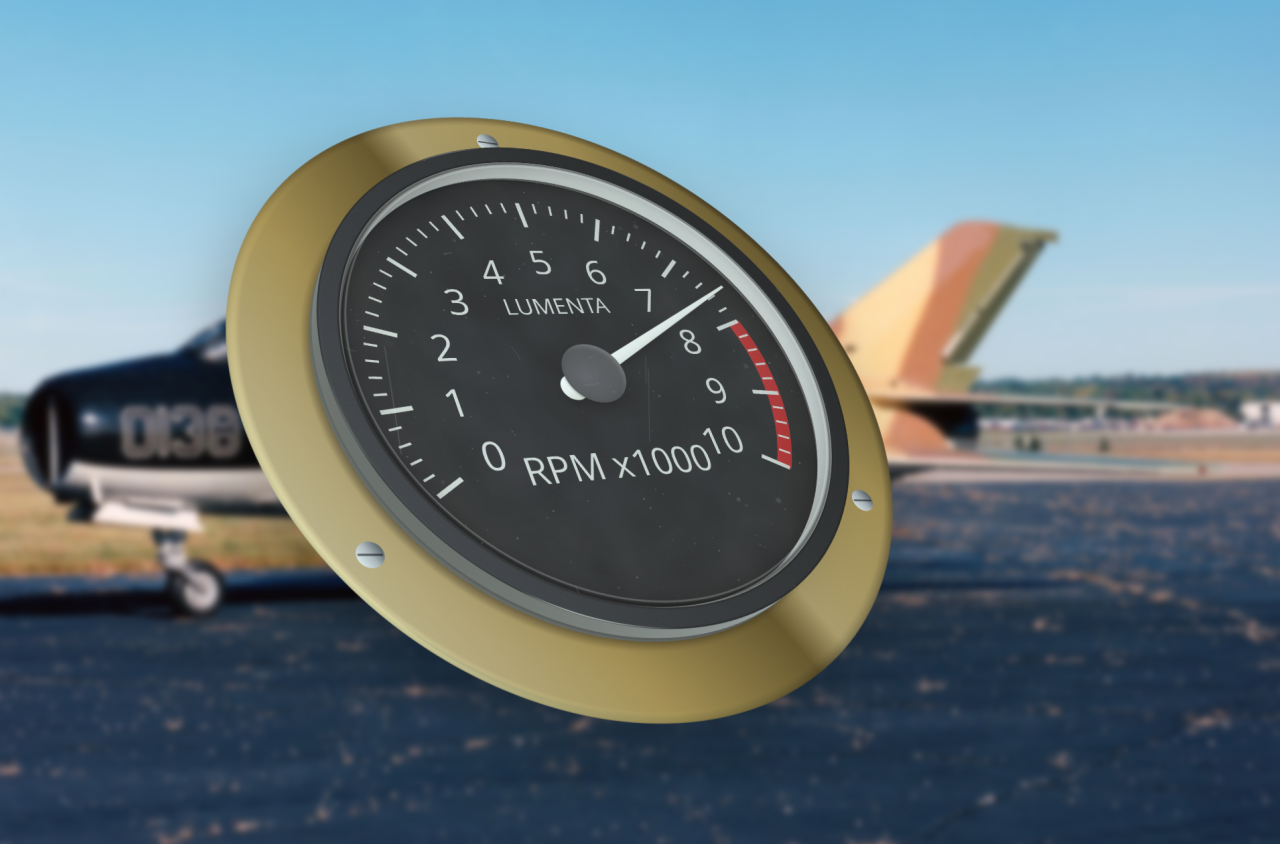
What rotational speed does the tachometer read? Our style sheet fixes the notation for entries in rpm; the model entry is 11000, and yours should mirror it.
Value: 7600
